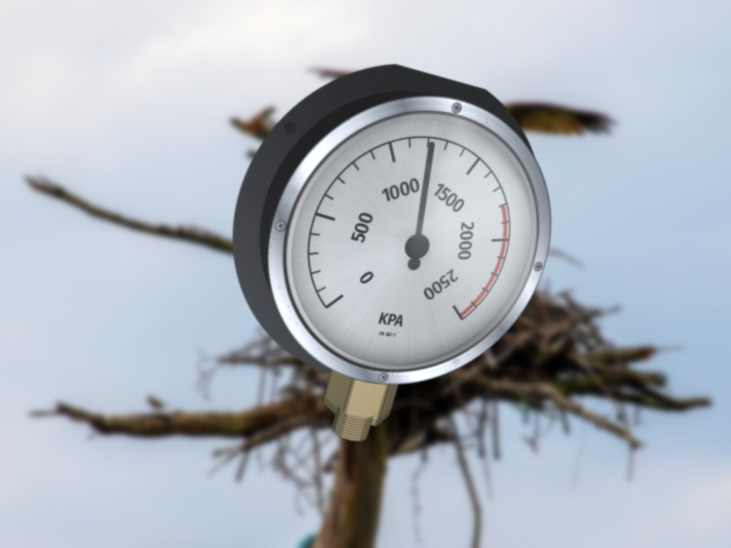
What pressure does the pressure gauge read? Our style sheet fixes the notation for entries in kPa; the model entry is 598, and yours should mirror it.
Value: 1200
